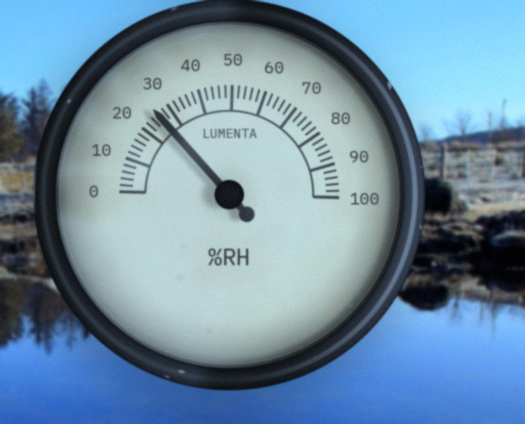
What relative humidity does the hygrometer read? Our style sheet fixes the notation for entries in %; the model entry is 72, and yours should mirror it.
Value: 26
